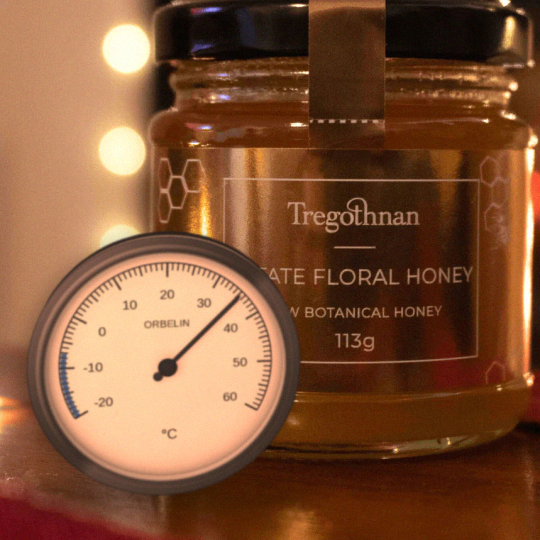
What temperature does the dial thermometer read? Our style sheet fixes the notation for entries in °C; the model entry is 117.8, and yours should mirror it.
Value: 35
